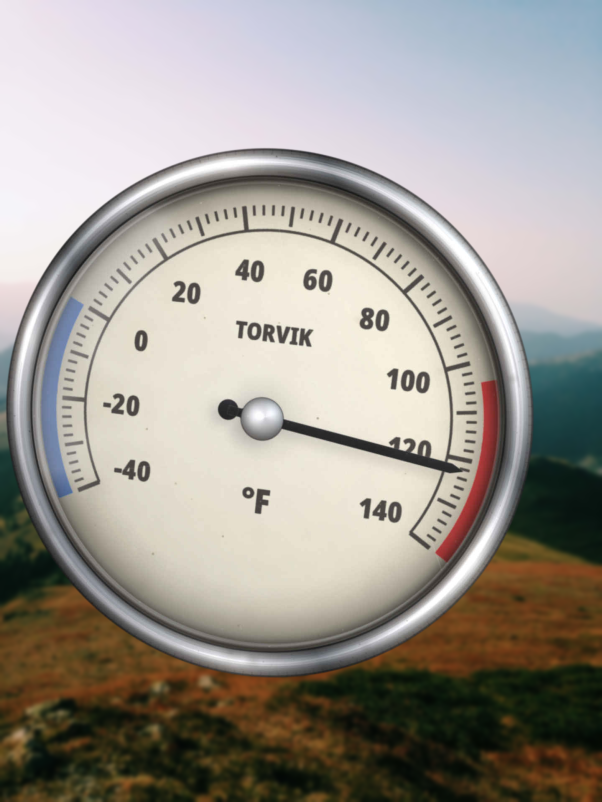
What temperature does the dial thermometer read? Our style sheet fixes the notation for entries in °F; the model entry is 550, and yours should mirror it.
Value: 122
